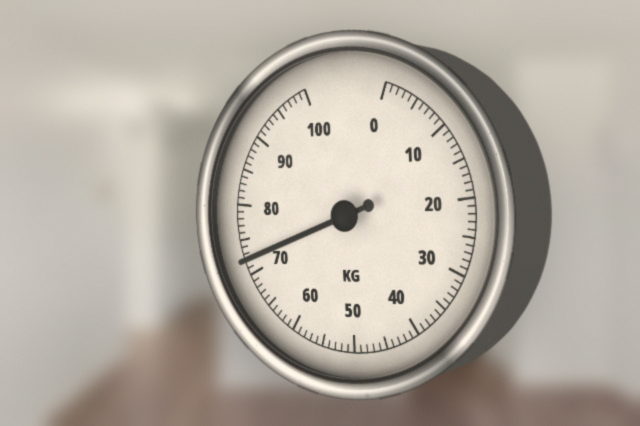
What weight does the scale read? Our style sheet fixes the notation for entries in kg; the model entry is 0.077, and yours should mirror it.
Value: 72
